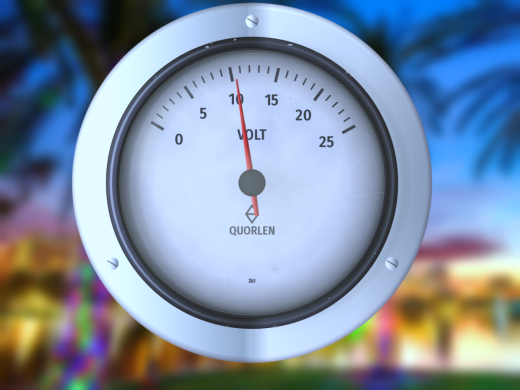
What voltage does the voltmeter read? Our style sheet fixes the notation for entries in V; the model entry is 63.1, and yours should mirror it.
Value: 10.5
